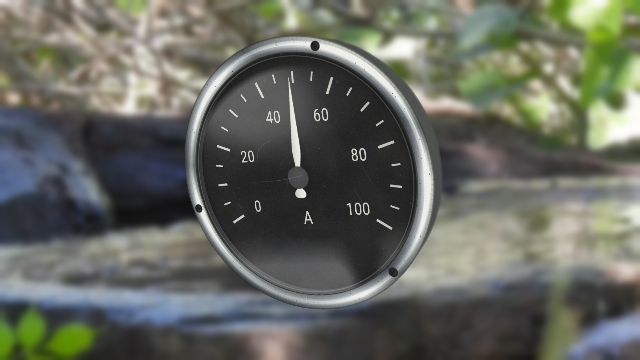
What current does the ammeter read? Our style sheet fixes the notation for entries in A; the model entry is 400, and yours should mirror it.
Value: 50
